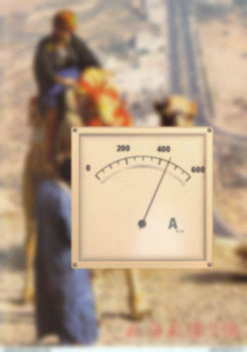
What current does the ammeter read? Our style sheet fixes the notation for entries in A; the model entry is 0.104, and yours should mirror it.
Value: 450
